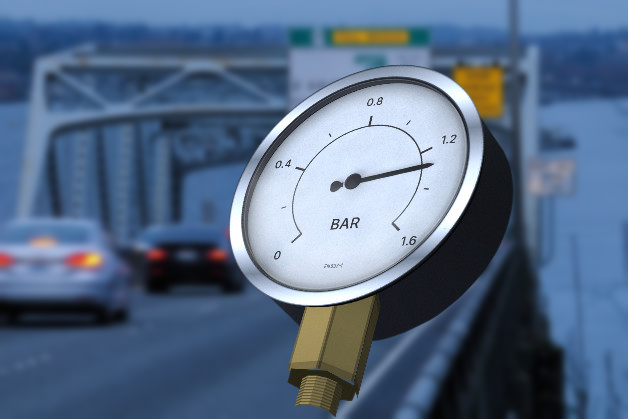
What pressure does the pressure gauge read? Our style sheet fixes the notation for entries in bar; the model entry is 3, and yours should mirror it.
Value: 1.3
